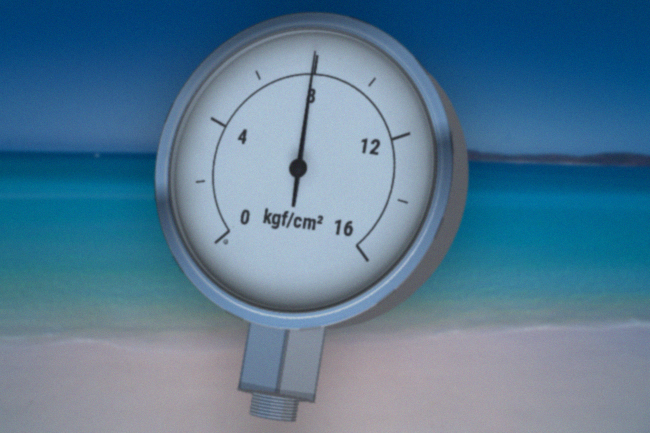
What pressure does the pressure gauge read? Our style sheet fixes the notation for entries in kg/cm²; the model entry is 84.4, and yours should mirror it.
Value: 8
